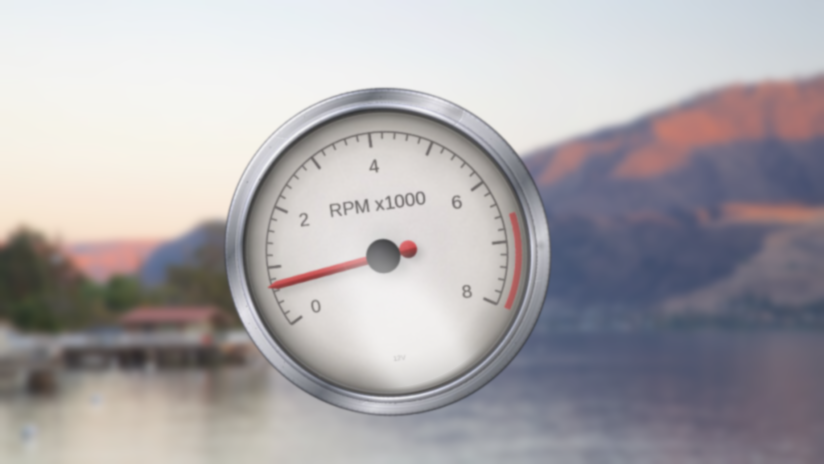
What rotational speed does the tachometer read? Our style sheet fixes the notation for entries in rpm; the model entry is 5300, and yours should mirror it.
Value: 700
